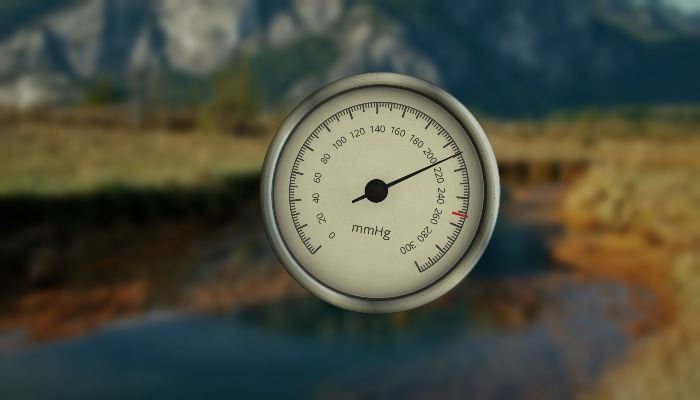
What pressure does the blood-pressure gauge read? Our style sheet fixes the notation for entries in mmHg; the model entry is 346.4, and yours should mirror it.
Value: 210
